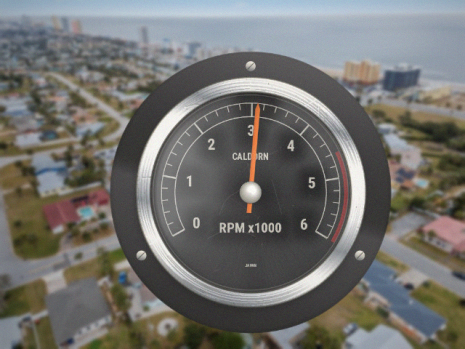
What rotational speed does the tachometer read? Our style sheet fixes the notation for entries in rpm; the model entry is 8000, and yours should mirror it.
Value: 3100
